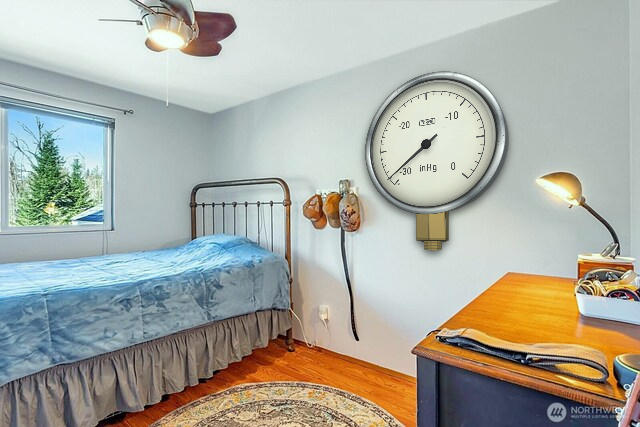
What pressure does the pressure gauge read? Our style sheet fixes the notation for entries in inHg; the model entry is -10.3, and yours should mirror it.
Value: -29
